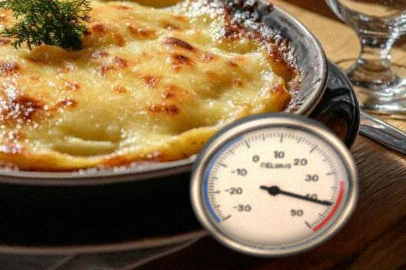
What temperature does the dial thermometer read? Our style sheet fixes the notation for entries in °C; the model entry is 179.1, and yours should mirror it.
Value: 40
